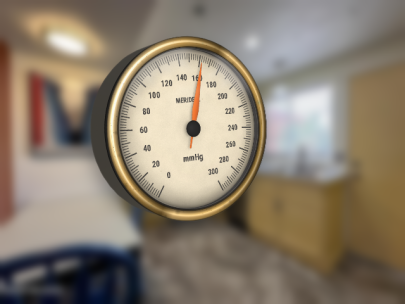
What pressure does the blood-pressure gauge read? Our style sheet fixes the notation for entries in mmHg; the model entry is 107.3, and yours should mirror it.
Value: 160
